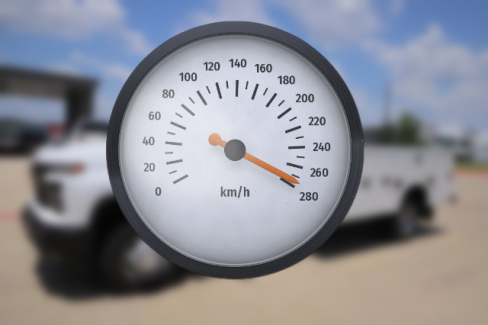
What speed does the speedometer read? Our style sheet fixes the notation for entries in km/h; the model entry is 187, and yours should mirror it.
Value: 275
